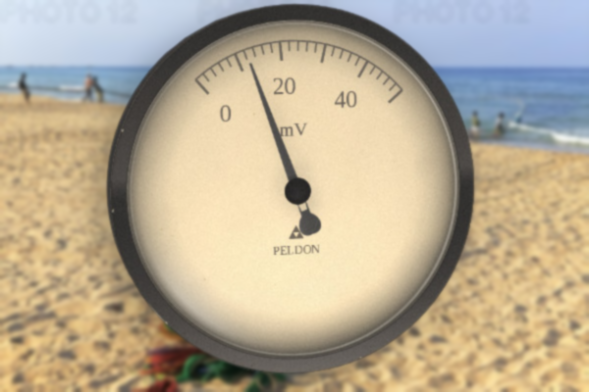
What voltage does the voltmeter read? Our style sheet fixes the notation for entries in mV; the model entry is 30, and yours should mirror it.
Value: 12
